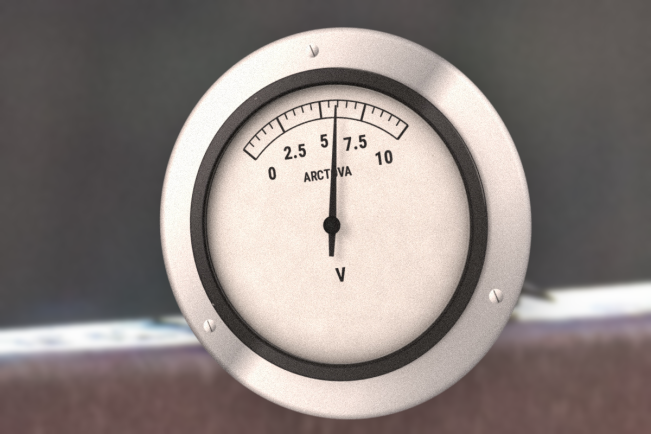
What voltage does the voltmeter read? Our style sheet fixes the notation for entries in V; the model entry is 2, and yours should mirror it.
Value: 6
